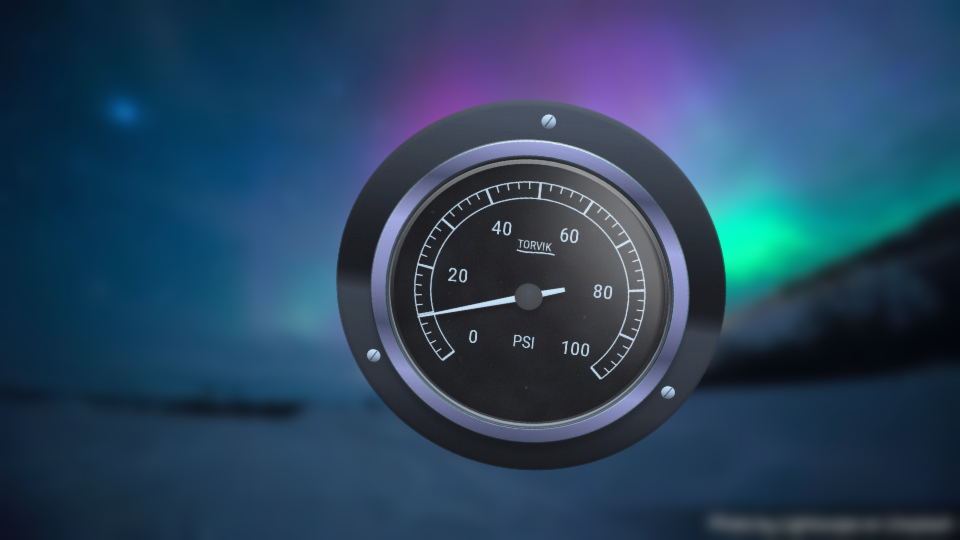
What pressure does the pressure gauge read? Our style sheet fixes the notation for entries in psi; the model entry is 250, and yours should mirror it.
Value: 10
